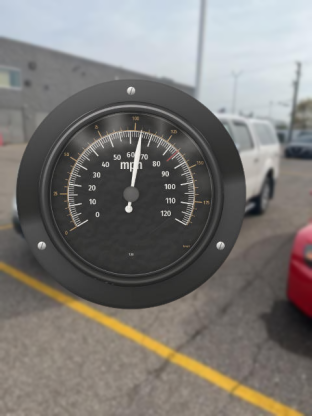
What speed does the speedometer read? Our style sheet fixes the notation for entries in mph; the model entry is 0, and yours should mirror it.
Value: 65
